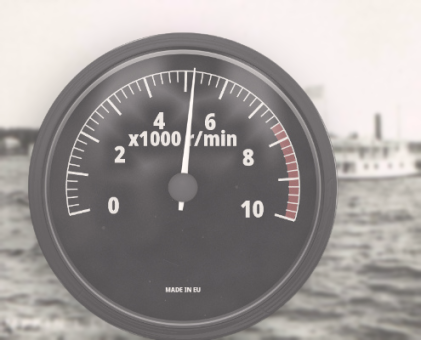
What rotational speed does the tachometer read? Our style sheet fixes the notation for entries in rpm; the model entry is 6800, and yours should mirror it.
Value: 5200
